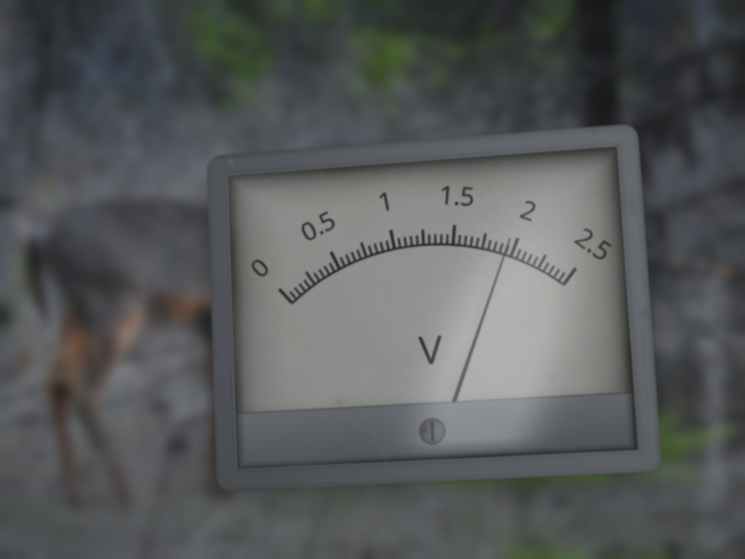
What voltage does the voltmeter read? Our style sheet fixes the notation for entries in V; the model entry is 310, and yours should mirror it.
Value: 1.95
